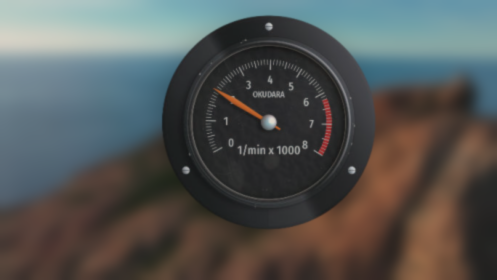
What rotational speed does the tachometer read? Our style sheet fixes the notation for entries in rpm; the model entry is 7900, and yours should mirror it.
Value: 2000
